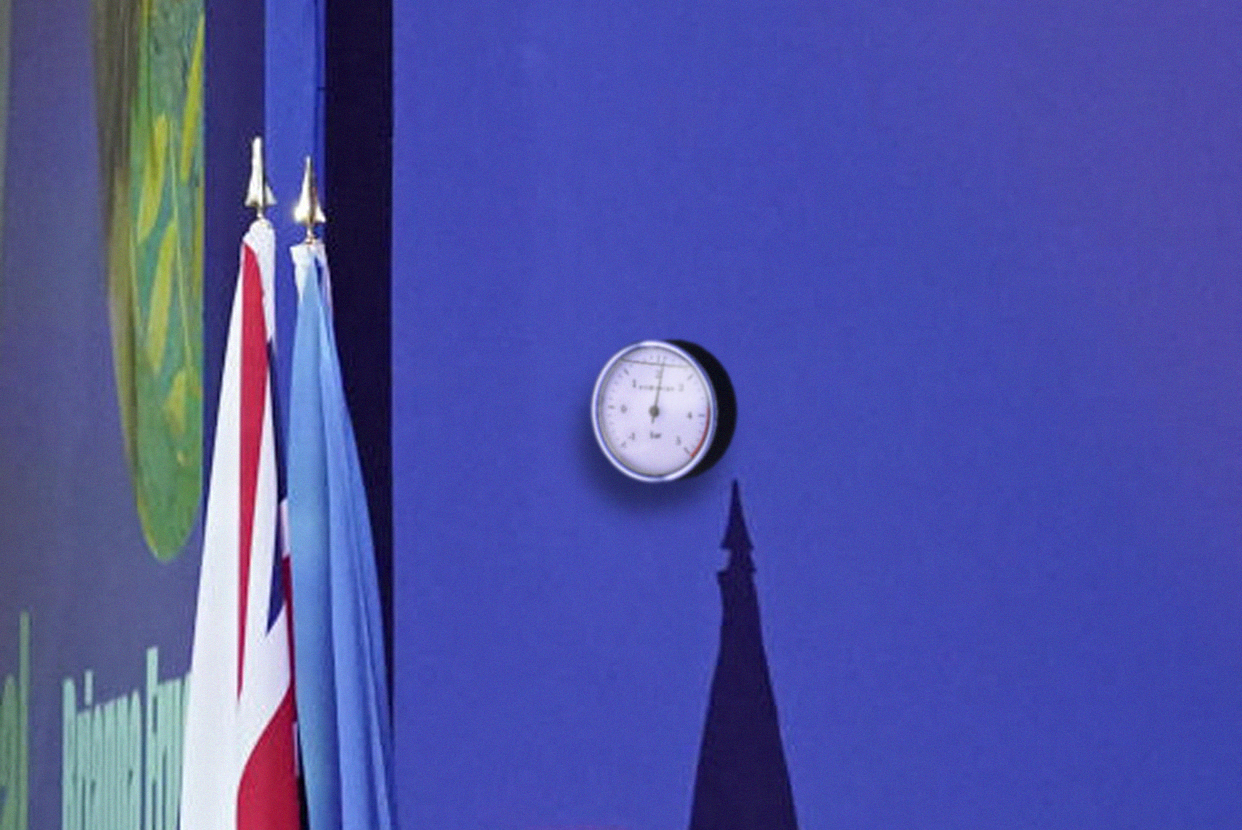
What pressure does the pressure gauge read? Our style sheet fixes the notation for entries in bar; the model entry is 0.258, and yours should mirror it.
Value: 2.2
